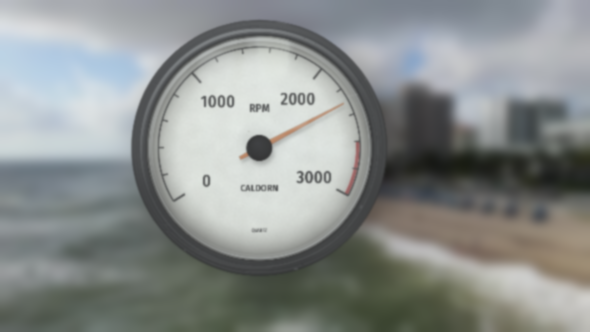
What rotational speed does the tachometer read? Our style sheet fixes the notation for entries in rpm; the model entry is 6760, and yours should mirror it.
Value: 2300
